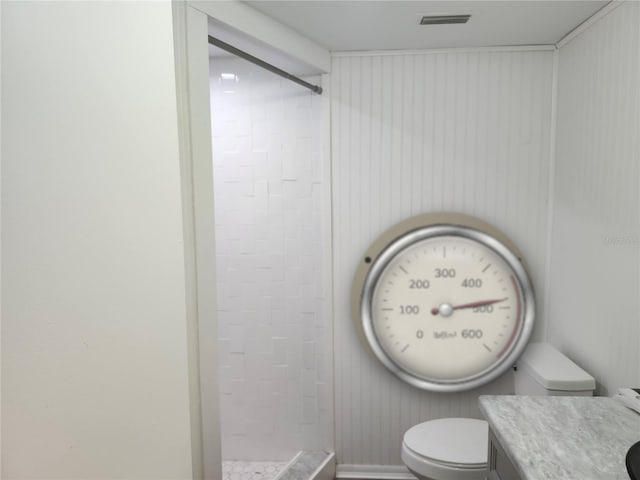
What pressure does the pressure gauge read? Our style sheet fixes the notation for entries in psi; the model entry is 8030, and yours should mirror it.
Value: 480
